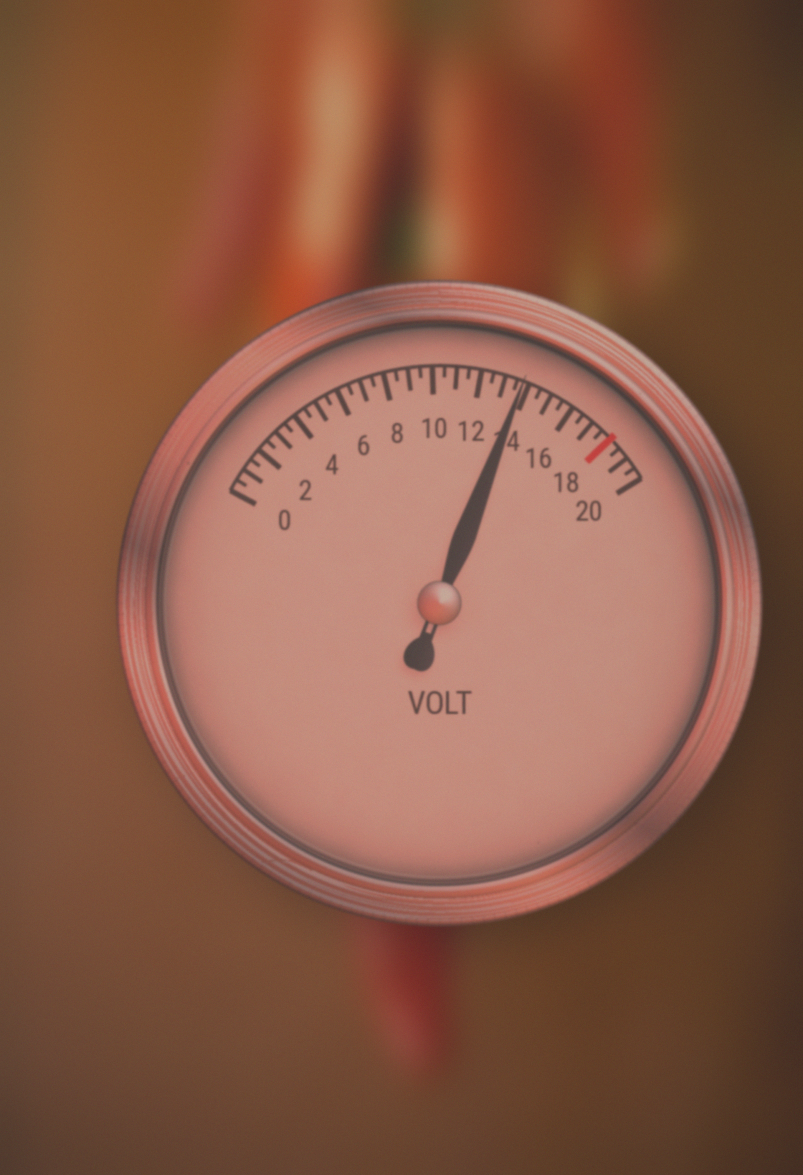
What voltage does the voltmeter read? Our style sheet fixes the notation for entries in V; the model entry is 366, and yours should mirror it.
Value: 13.75
